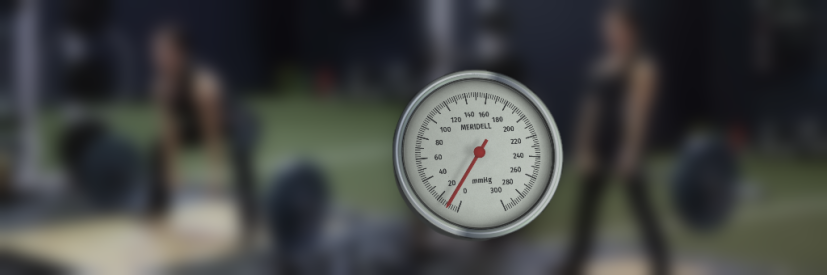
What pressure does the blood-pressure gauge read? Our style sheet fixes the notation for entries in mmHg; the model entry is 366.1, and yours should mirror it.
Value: 10
